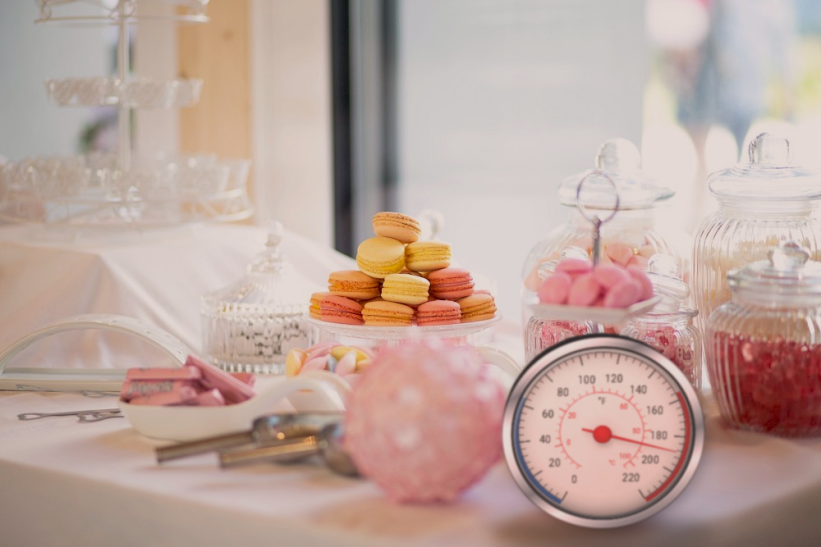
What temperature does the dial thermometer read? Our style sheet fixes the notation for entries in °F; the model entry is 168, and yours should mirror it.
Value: 188
